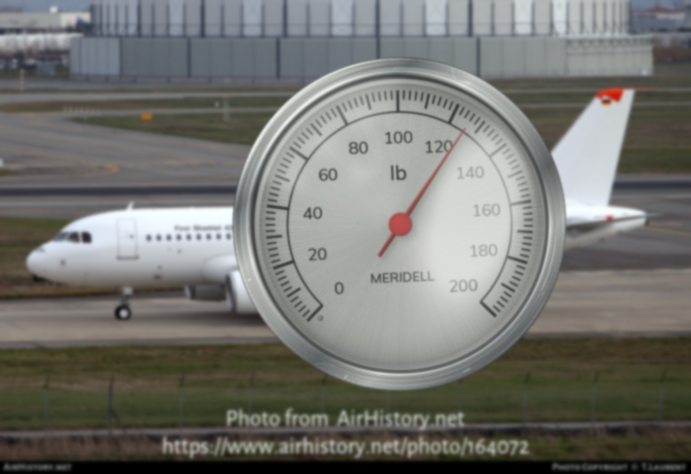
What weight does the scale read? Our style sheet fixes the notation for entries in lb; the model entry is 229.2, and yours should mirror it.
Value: 126
